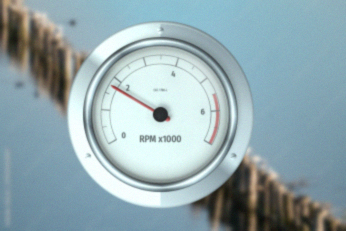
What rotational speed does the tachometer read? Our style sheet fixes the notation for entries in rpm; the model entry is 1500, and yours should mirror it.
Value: 1750
